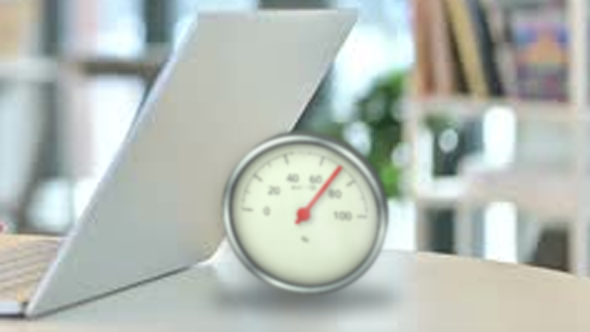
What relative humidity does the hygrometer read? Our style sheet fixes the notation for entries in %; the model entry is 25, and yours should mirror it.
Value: 70
